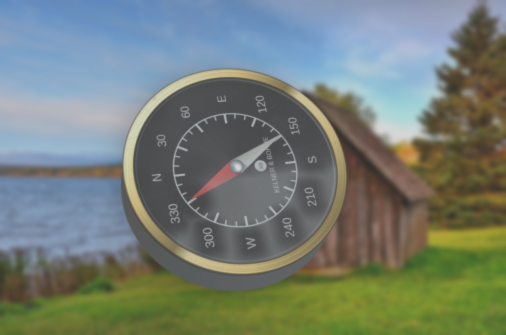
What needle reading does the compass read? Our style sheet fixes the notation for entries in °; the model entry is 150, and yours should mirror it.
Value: 330
